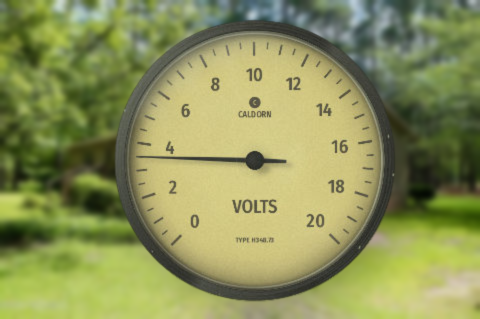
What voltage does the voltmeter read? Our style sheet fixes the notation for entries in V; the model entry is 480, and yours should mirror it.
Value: 3.5
